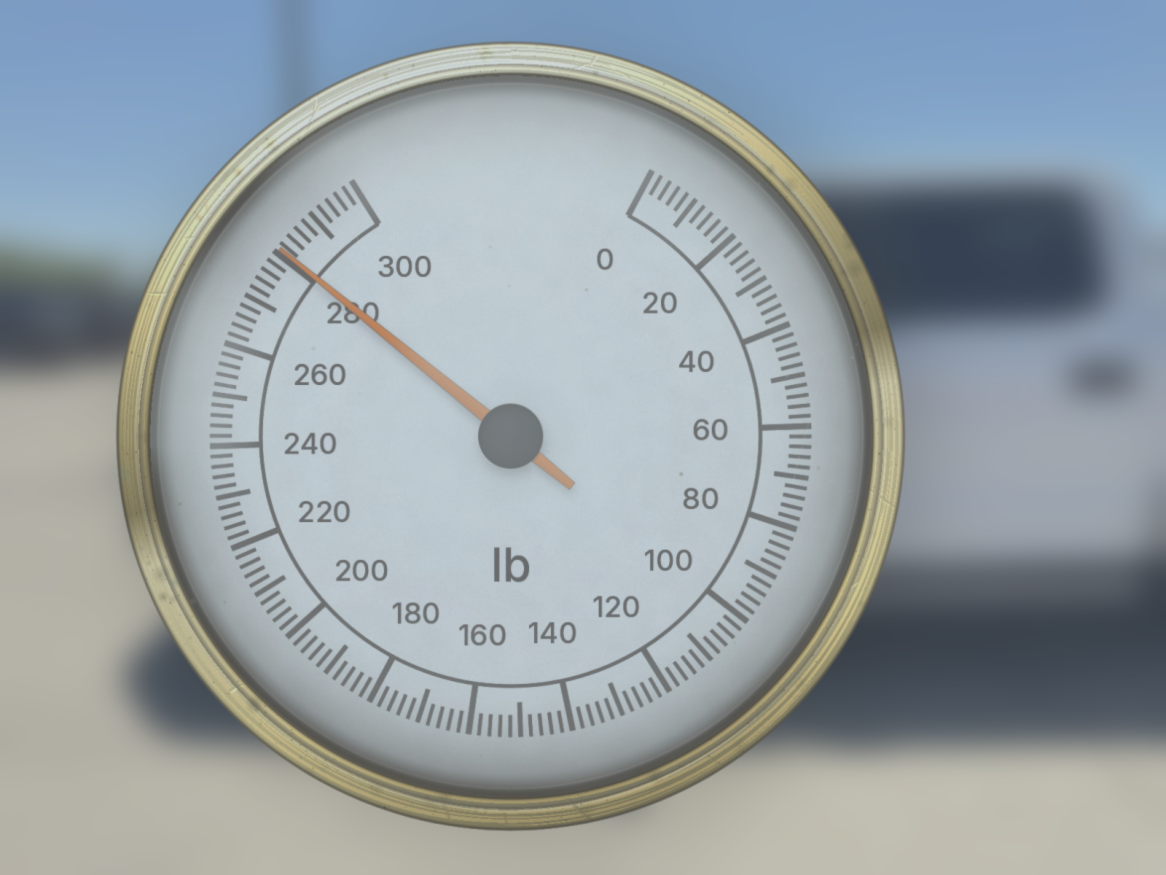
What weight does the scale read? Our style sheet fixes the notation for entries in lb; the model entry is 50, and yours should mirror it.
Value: 281
